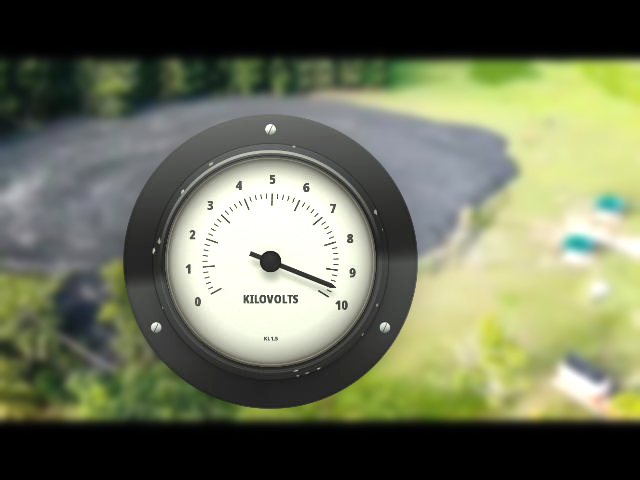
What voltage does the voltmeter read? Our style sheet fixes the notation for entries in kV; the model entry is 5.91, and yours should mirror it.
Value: 9.6
